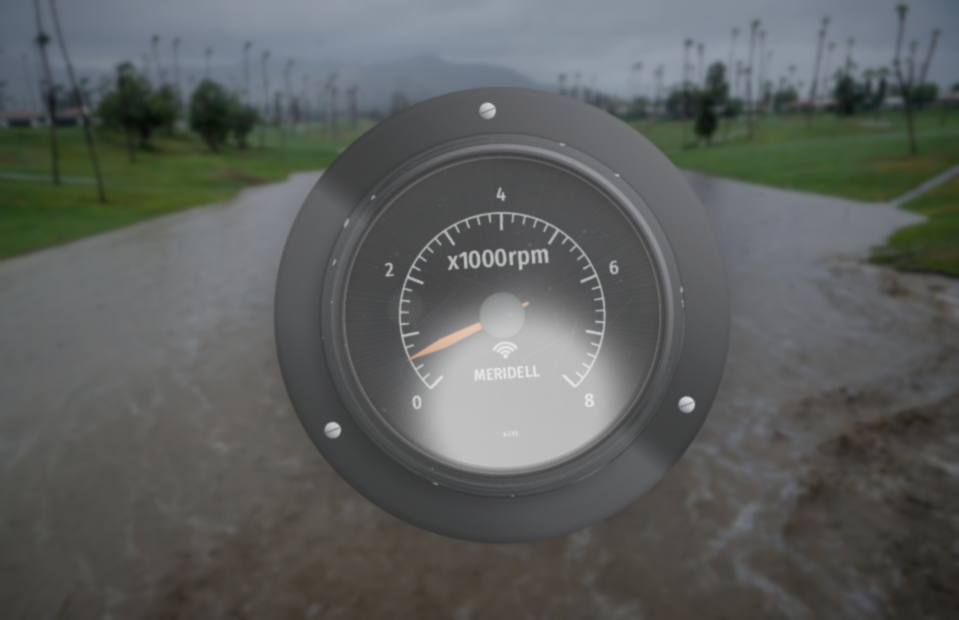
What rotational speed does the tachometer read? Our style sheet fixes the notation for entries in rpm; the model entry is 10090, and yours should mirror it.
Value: 600
